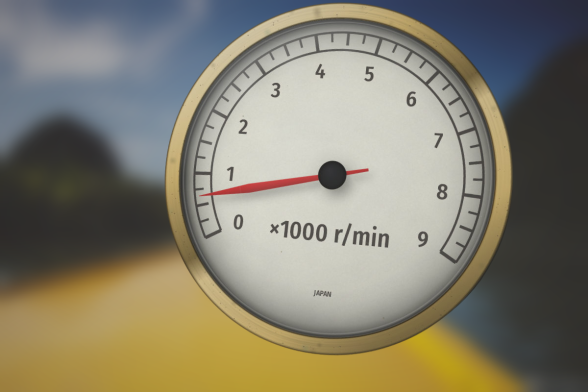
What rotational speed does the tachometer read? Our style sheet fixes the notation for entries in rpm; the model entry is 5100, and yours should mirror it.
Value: 625
